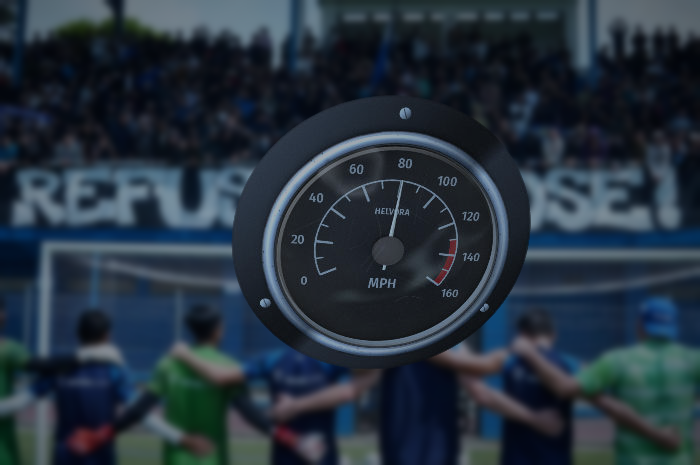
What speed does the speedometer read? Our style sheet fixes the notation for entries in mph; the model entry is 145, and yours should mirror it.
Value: 80
